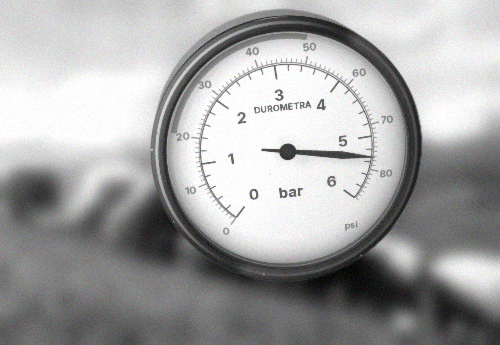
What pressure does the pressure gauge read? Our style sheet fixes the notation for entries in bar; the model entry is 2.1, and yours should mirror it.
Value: 5.3
